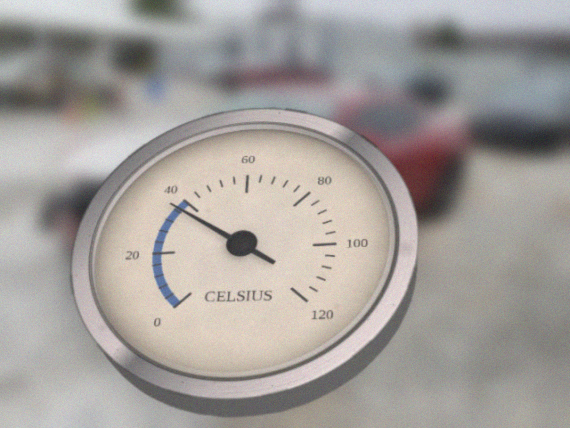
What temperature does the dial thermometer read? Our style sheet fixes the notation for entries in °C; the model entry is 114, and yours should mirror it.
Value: 36
